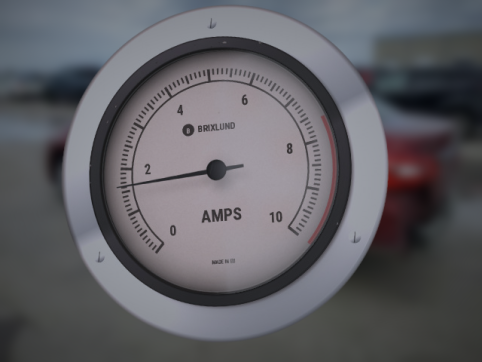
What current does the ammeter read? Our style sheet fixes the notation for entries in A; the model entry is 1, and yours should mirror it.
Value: 1.6
